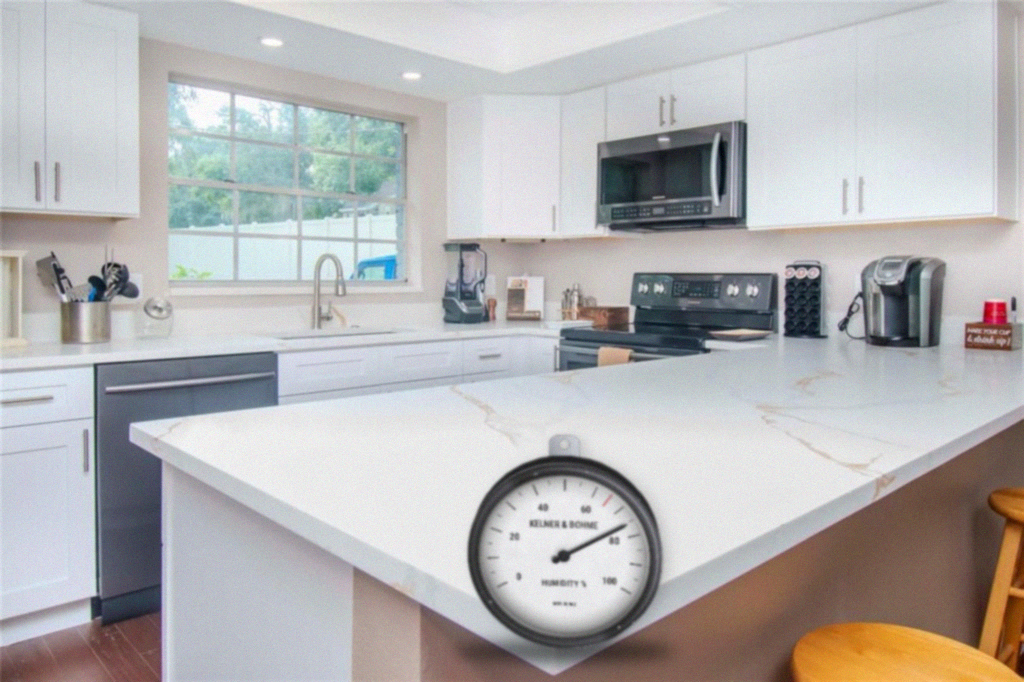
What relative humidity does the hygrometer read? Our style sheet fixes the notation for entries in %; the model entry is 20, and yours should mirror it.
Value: 75
